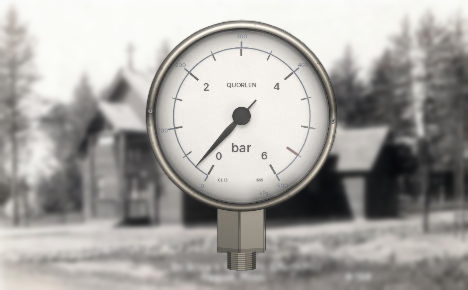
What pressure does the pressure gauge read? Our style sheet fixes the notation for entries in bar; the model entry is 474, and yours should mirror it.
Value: 0.25
